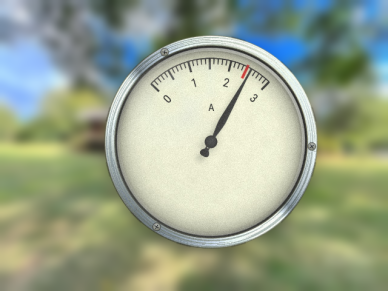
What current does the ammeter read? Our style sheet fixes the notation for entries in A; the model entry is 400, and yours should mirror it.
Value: 2.5
